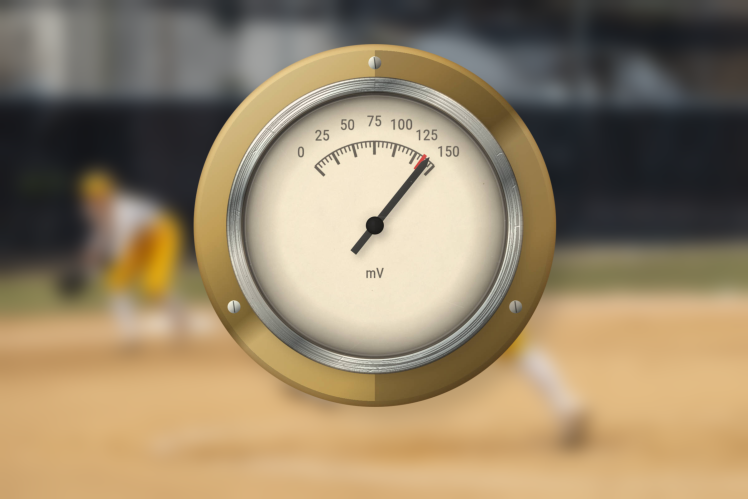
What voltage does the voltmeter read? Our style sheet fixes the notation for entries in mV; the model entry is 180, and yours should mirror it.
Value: 140
